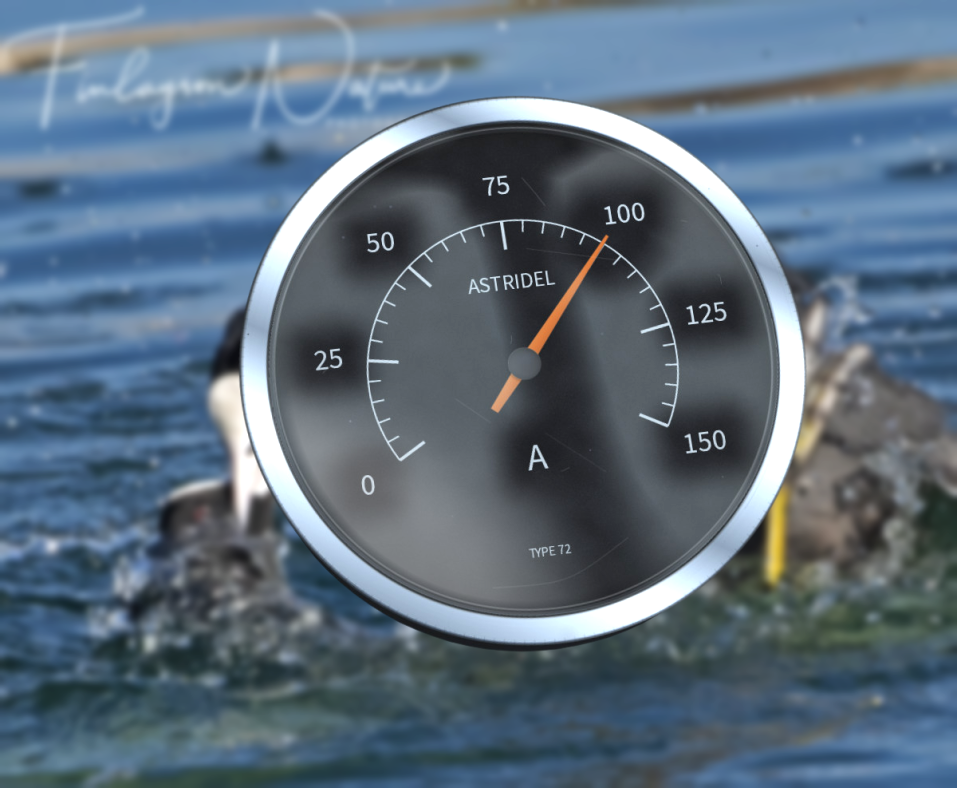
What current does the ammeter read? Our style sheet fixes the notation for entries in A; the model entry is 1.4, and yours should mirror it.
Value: 100
